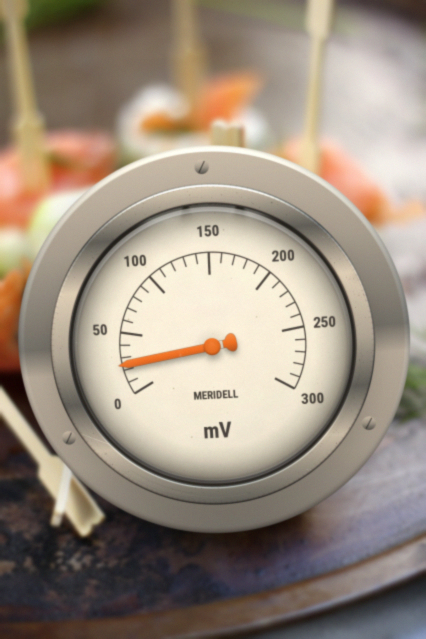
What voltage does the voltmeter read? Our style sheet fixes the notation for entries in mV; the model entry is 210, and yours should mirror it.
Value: 25
